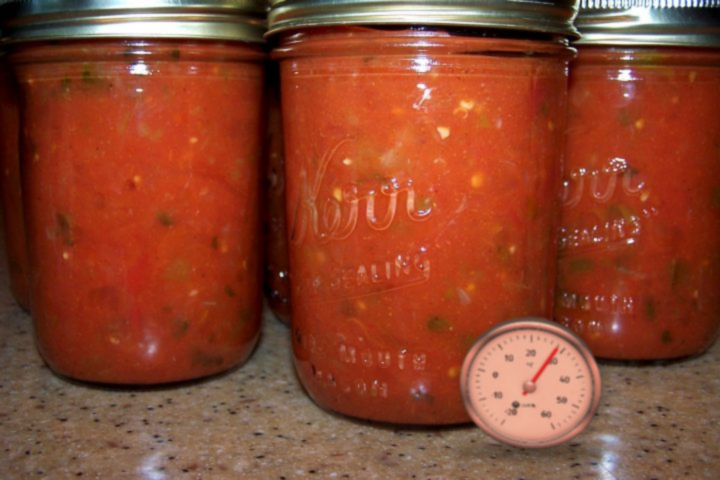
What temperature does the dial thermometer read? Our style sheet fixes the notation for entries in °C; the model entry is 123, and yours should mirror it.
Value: 28
